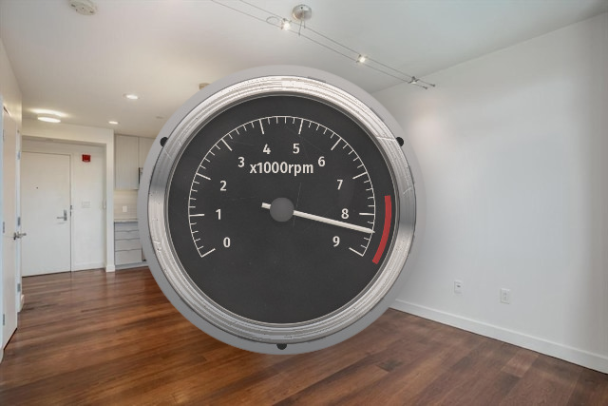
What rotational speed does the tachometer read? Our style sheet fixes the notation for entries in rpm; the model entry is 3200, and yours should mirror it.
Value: 8400
